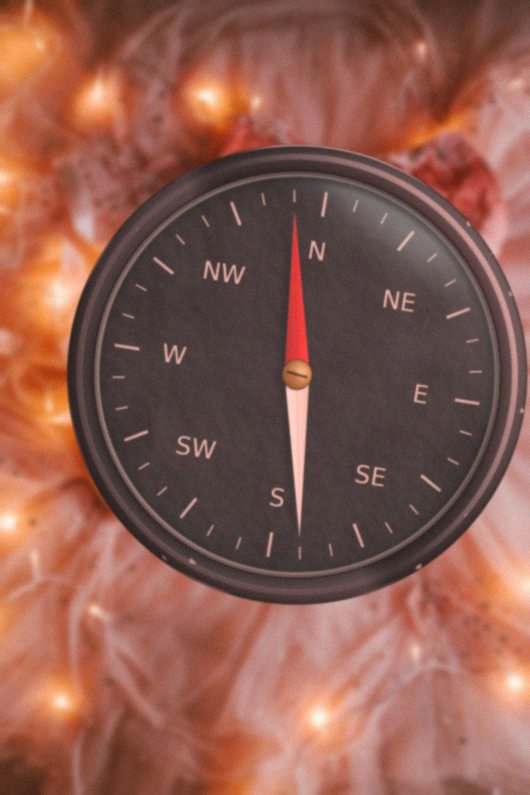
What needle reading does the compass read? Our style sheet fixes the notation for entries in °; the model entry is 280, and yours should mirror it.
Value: 350
